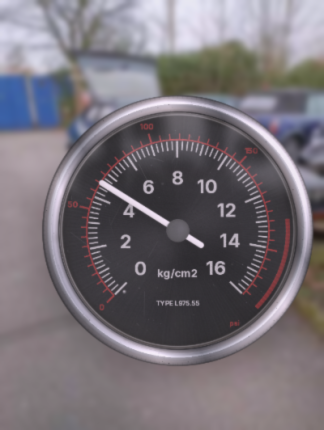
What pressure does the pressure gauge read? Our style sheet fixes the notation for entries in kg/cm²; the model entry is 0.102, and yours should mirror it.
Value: 4.6
